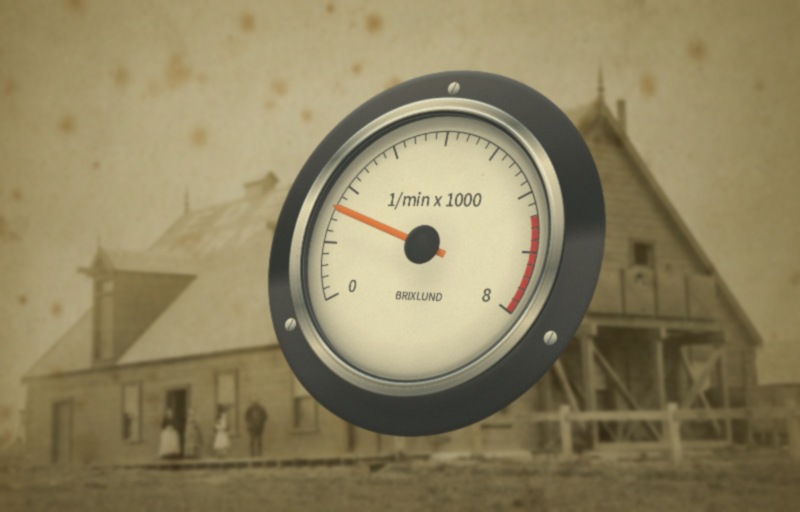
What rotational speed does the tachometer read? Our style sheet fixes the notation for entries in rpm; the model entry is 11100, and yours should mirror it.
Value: 1600
